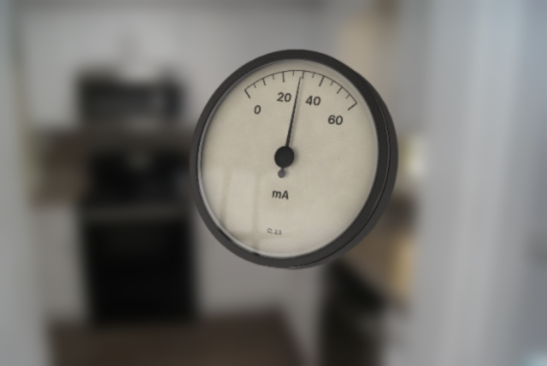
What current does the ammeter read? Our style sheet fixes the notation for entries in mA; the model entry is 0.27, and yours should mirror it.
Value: 30
